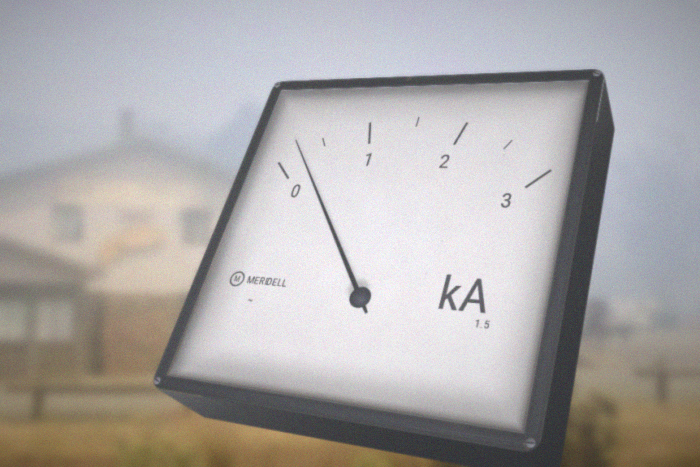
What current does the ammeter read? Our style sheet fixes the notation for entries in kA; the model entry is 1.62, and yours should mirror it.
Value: 0.25
